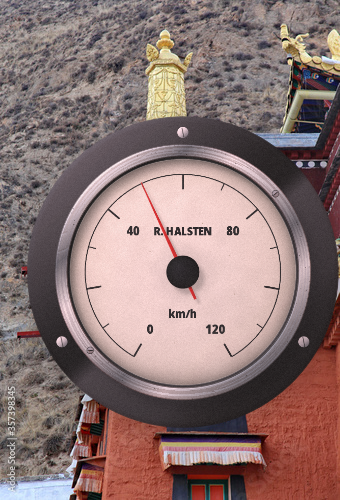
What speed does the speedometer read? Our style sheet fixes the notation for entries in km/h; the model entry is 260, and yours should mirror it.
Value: 50
